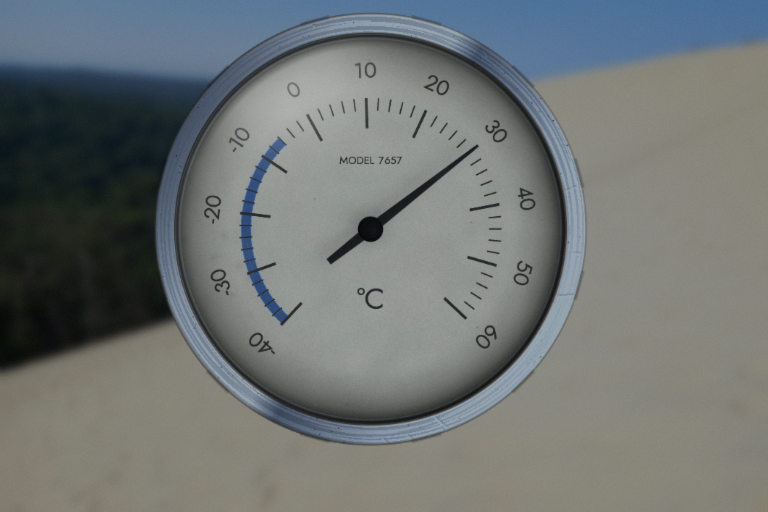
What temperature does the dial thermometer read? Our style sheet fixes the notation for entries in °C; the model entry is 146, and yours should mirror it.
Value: 30
